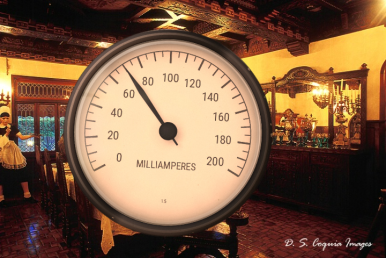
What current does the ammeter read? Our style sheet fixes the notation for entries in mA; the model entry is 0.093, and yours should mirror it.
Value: 70
